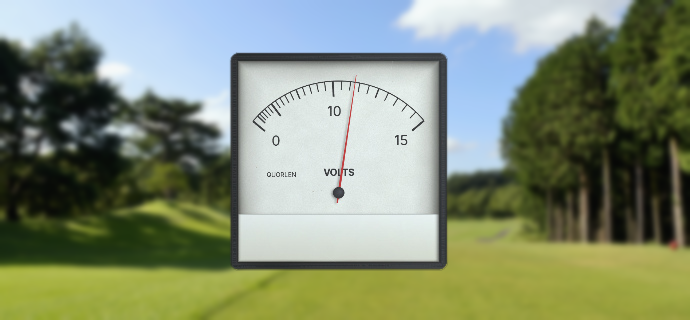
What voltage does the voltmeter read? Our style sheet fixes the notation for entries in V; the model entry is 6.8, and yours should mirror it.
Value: 11.25
